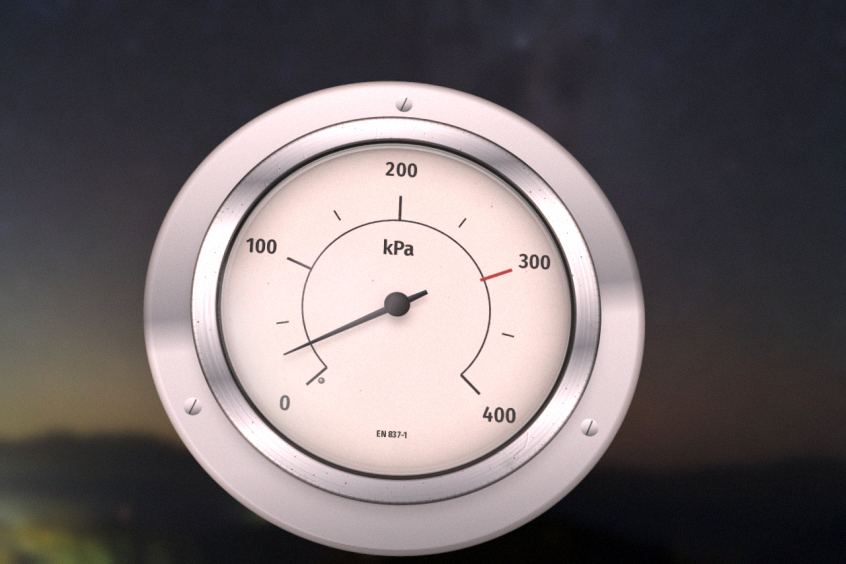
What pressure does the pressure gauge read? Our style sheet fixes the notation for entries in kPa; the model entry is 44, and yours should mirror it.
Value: 25
